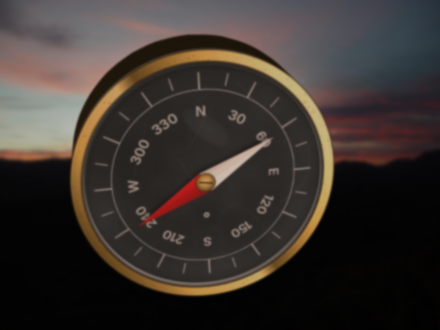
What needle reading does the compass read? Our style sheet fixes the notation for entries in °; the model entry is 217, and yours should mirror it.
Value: 240
